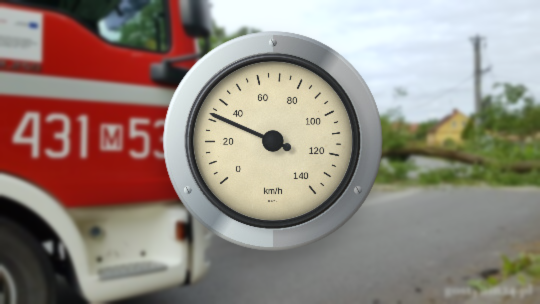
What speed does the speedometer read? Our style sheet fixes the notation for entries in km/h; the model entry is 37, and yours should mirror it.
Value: 32.5
